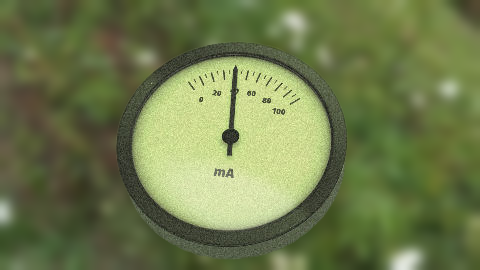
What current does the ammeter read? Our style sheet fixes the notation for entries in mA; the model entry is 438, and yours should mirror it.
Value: 40
